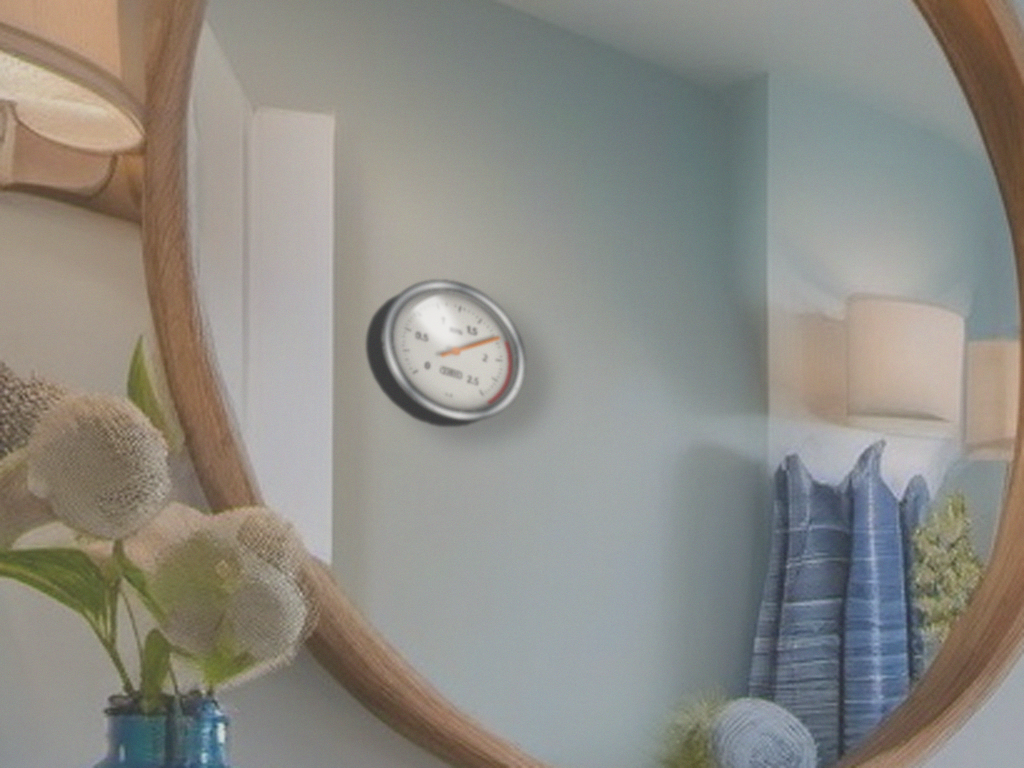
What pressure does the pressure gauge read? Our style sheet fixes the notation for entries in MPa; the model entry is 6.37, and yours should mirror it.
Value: 1.75
